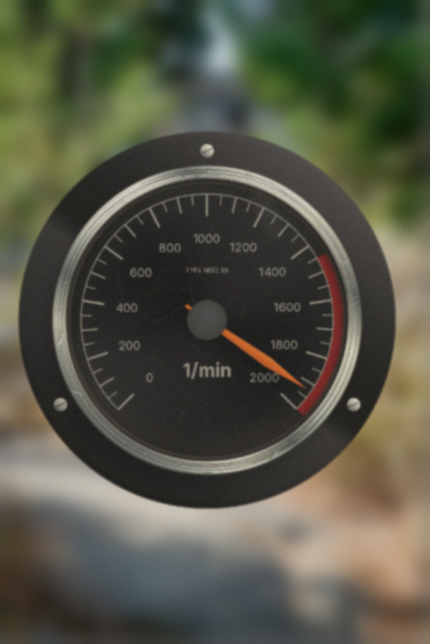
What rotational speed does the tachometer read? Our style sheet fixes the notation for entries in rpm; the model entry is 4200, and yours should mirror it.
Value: 1925
